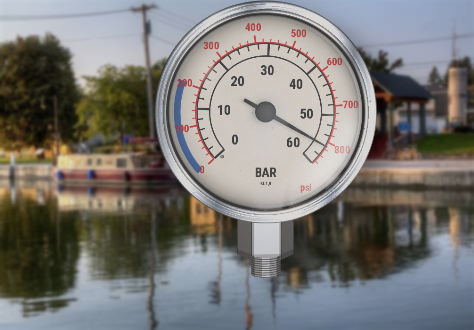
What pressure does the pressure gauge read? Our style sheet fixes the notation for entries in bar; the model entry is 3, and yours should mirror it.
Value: 56
